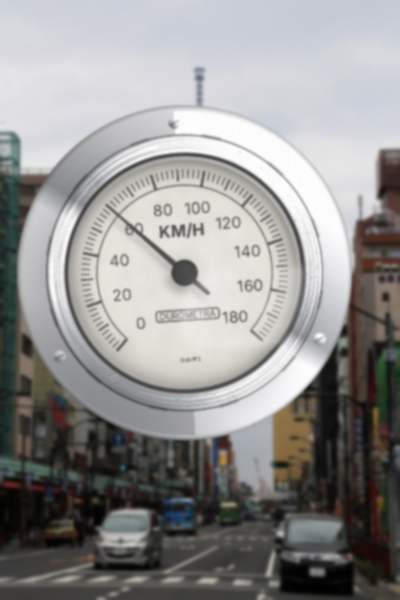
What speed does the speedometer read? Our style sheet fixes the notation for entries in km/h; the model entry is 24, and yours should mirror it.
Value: 60
